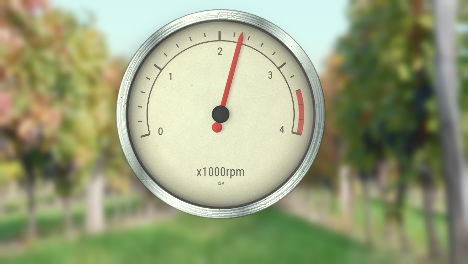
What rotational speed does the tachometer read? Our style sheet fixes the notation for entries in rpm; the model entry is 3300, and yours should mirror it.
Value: 2300
